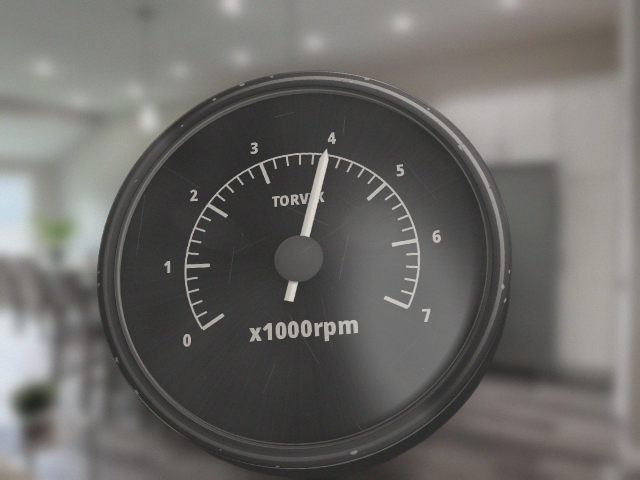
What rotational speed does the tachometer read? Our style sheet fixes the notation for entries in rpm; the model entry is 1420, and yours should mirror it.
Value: 4000
